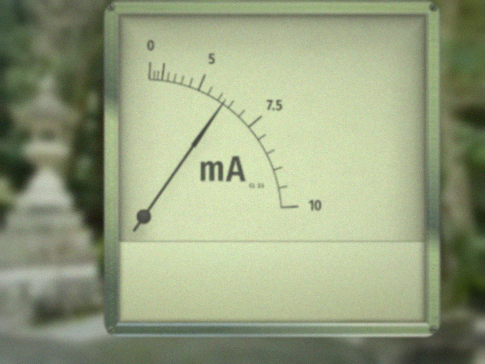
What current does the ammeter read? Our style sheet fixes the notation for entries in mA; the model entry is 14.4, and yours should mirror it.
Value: 6.25
